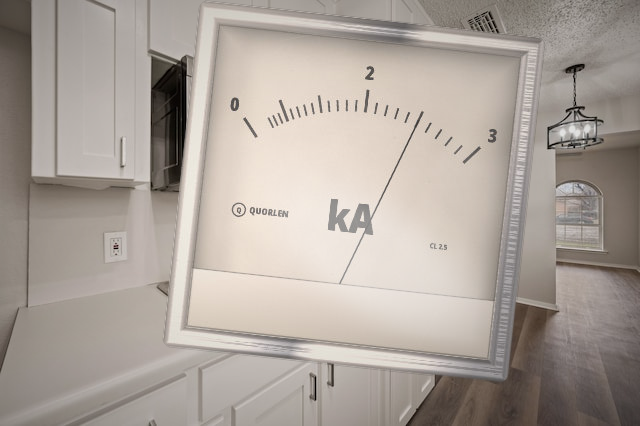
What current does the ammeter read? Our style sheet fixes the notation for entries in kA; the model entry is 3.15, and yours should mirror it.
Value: 2.5
